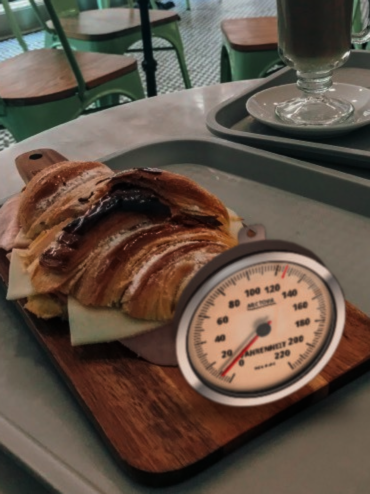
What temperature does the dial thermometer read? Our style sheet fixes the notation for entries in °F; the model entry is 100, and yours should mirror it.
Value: 10
